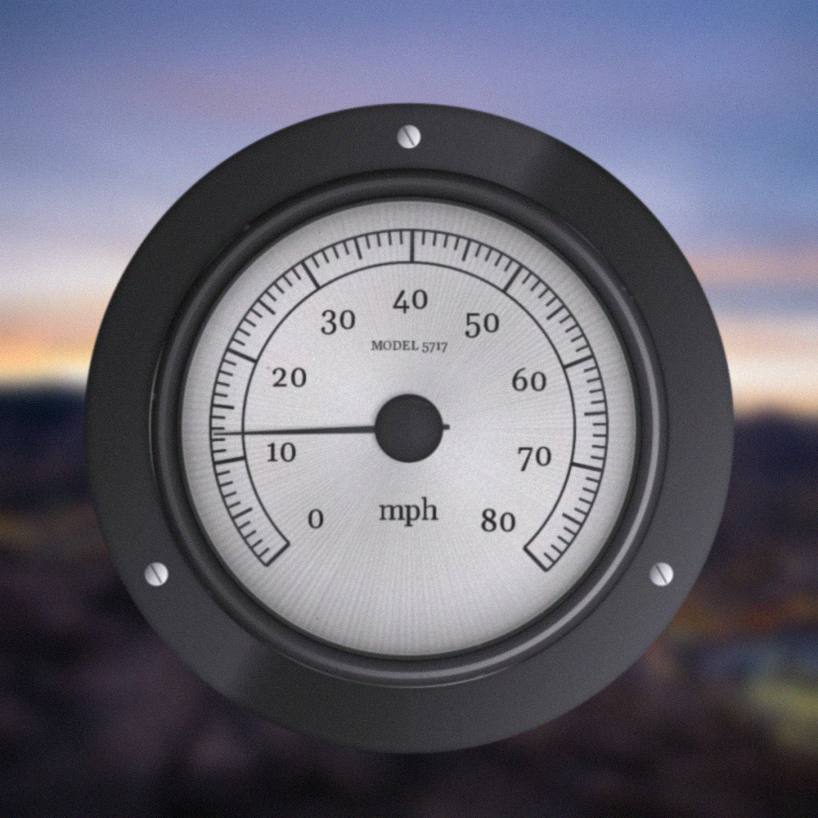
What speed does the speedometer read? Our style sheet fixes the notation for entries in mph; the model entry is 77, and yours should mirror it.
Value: 12.5
